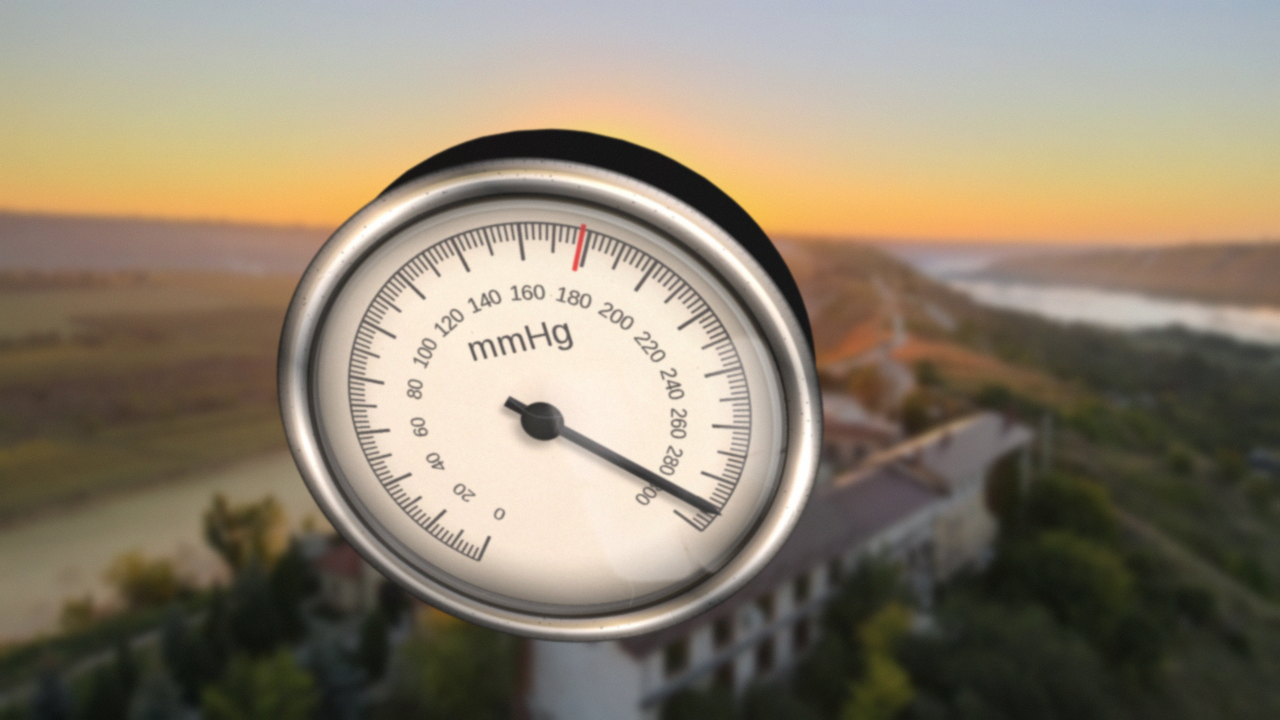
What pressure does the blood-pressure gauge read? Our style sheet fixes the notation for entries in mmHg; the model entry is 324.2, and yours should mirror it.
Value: 290
